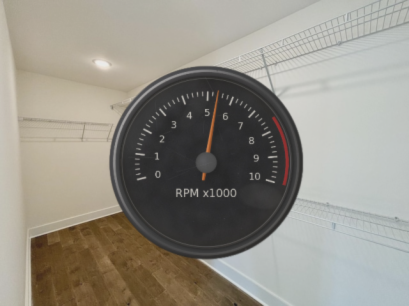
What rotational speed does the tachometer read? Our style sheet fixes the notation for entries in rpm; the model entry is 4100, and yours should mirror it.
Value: 5400
